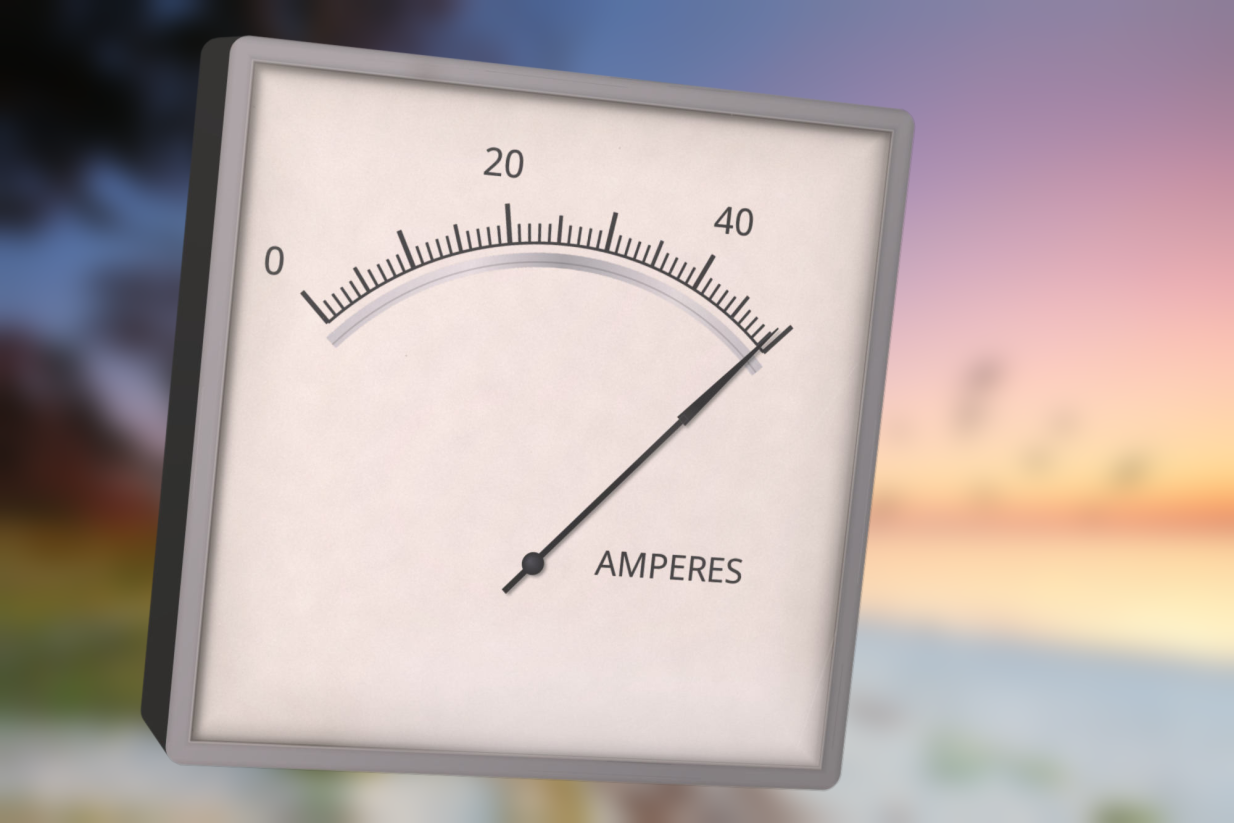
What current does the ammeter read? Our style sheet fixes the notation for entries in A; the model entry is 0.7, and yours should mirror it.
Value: 49
